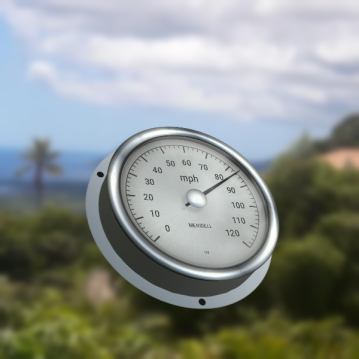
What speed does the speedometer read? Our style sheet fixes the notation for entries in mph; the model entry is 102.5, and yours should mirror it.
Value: 84
